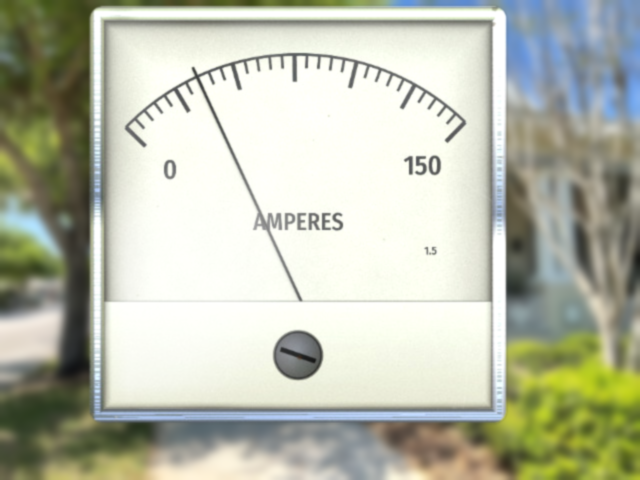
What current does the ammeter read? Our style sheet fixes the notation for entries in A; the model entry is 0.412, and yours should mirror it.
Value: 35
